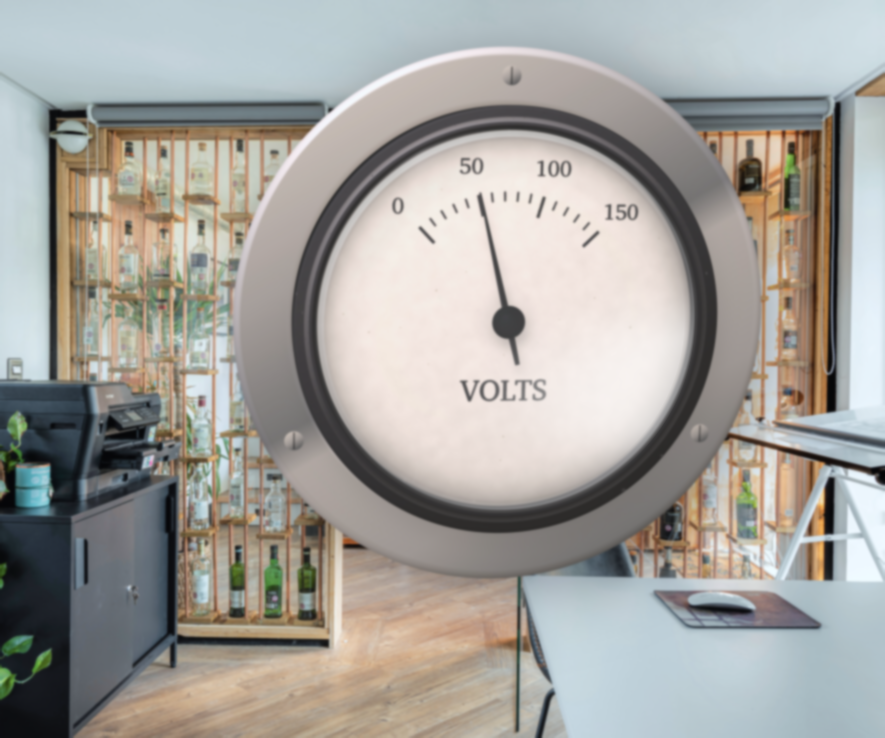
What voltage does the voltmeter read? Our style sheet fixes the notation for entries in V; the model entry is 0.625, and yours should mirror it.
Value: 50
